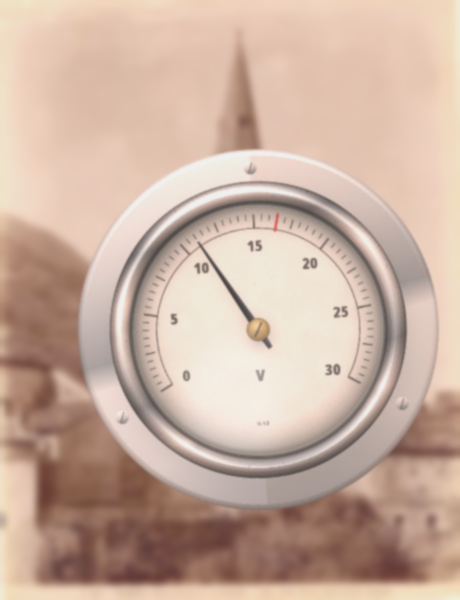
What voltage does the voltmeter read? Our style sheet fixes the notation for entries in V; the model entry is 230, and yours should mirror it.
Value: 11
